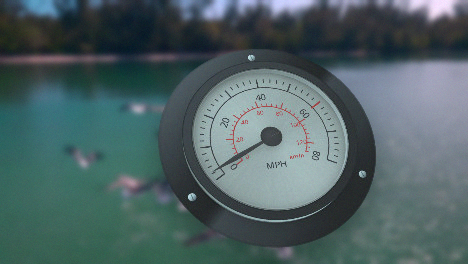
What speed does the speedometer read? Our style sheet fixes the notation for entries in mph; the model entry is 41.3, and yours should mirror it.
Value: 2
